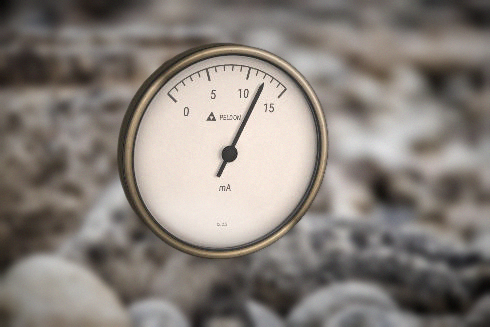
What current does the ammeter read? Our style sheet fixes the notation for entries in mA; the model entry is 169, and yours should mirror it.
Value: 12
